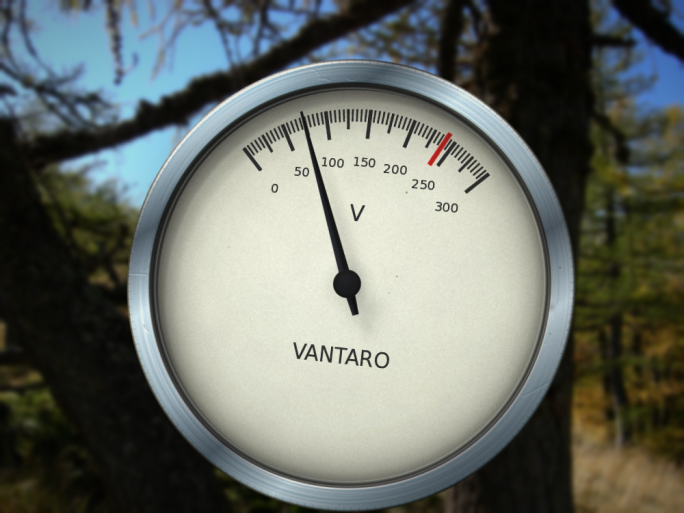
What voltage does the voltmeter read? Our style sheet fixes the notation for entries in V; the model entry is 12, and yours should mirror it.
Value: 75
